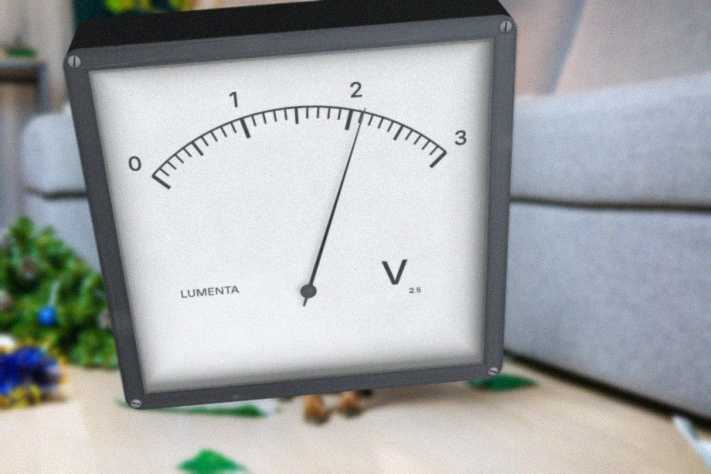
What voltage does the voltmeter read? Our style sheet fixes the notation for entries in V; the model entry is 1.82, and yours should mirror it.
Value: 2.1
